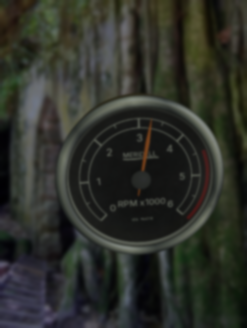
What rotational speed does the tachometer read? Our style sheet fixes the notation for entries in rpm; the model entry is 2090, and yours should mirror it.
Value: 3250
